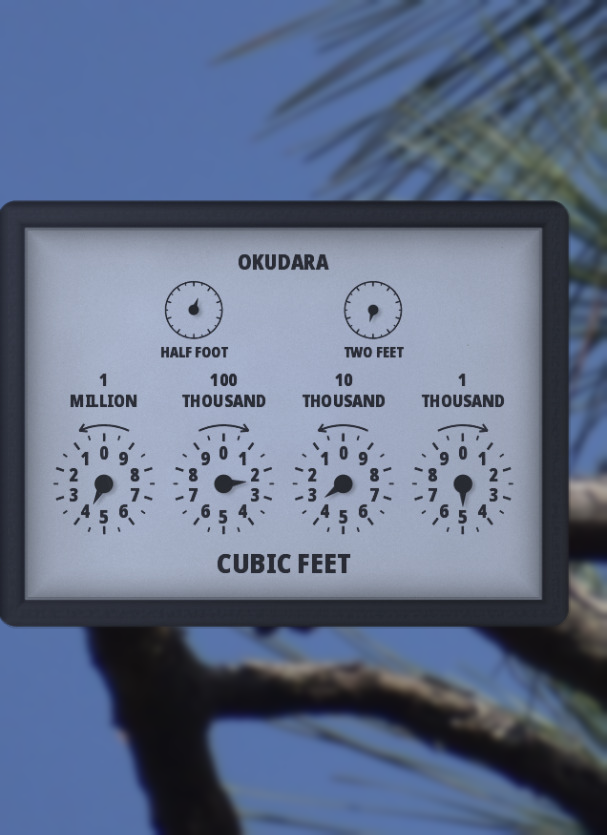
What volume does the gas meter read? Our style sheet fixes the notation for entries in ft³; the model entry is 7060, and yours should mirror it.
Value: 423500
